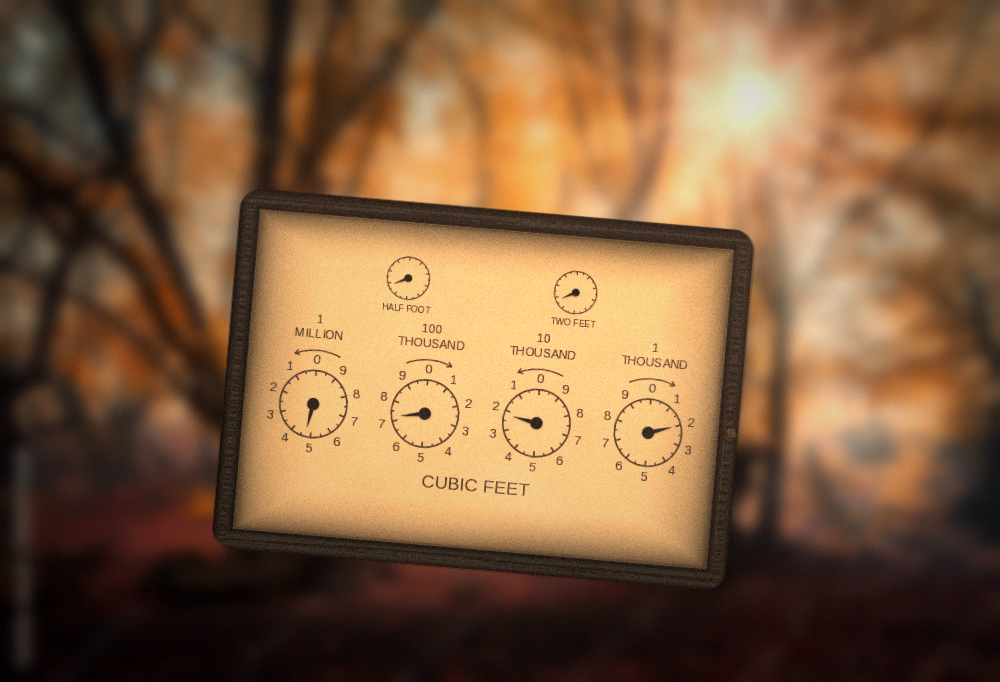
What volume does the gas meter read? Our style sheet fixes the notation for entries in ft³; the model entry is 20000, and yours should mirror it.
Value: 472200
